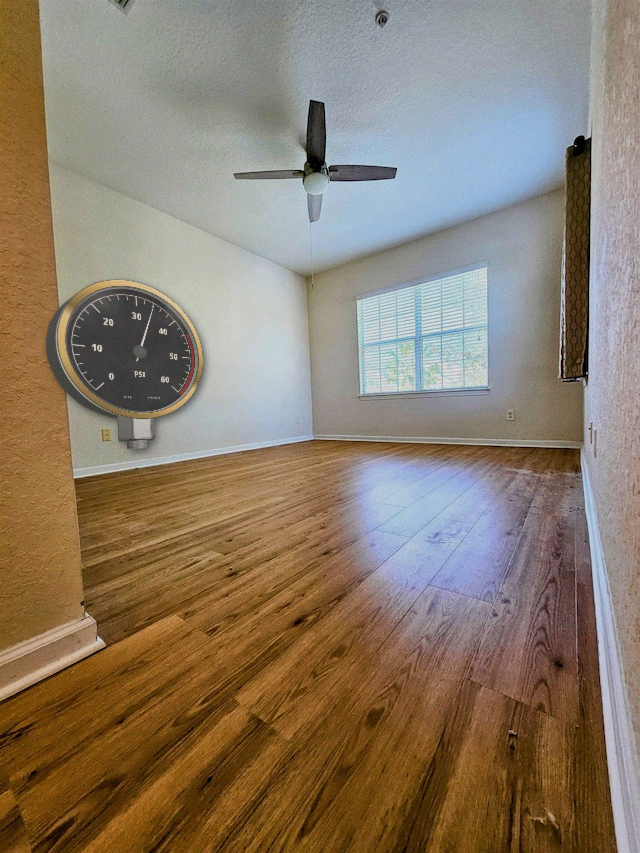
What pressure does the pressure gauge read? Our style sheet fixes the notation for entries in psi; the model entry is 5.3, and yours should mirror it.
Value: 34
